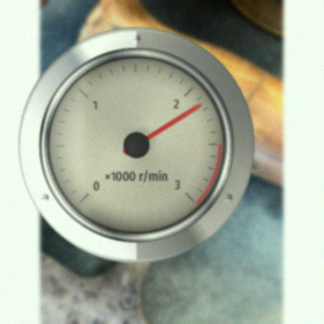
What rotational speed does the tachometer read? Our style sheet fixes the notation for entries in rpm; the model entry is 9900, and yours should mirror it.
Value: 2150
